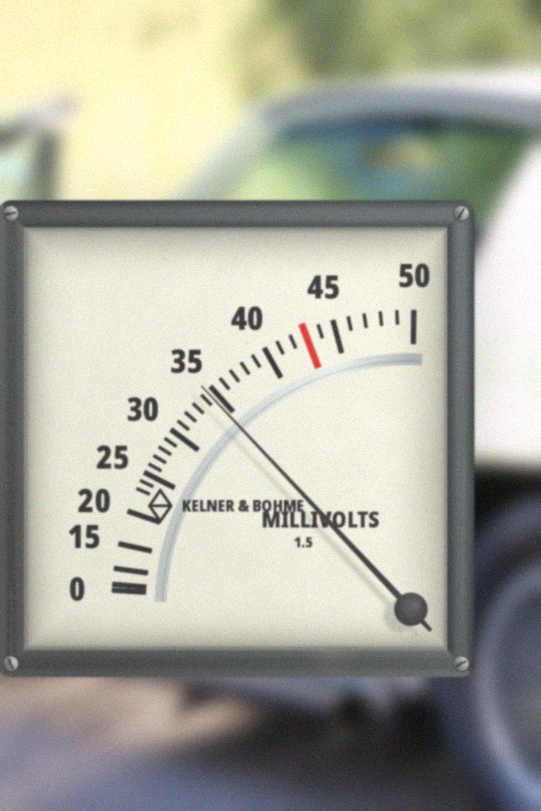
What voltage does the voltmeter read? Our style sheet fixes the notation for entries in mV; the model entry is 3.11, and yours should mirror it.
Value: 34.5
